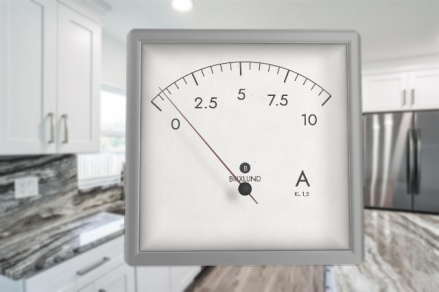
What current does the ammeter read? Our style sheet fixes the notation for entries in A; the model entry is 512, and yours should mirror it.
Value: 0.75
